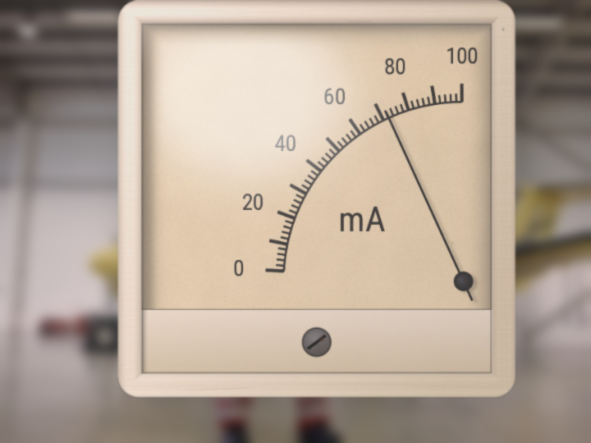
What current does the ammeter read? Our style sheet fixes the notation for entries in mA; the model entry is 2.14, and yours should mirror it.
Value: 72
